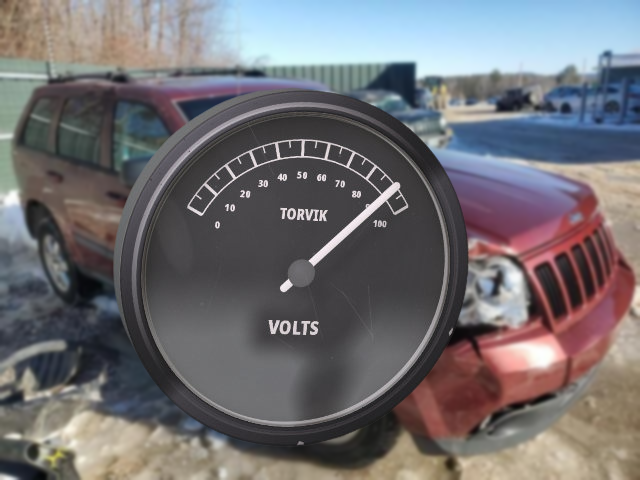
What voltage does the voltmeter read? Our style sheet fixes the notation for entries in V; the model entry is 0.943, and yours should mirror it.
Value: 90
